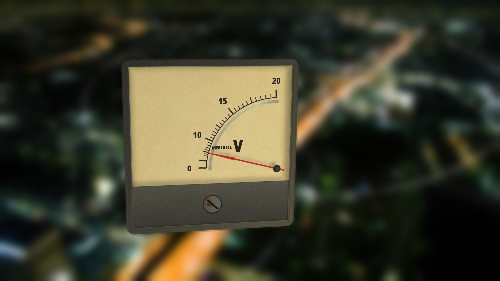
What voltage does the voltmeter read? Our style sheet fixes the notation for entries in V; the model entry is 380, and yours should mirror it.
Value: 7.5
